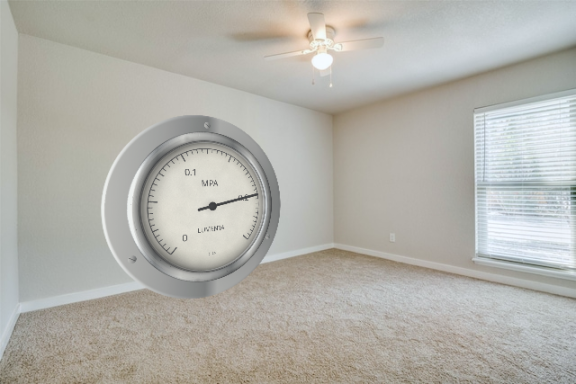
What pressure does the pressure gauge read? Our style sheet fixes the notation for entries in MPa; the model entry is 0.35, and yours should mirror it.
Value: 0.2
